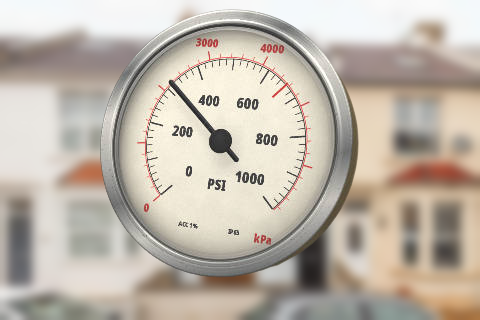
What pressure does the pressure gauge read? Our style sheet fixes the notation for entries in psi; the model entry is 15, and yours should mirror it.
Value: 320
